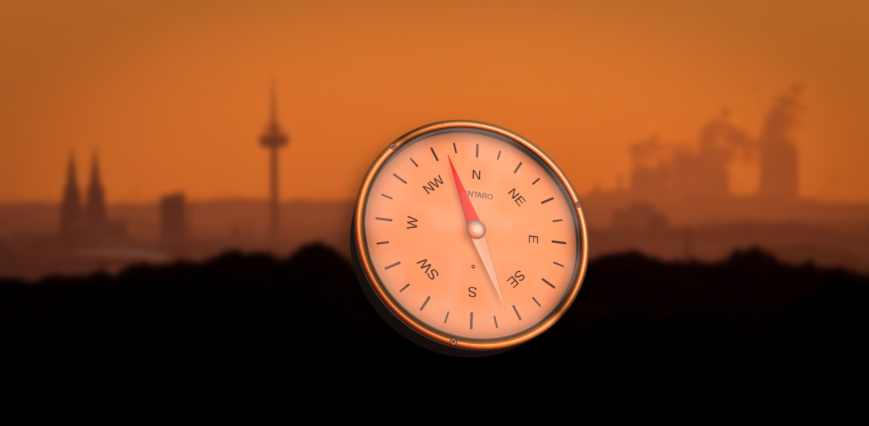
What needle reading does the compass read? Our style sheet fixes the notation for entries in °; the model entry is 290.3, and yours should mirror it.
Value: 337.5
